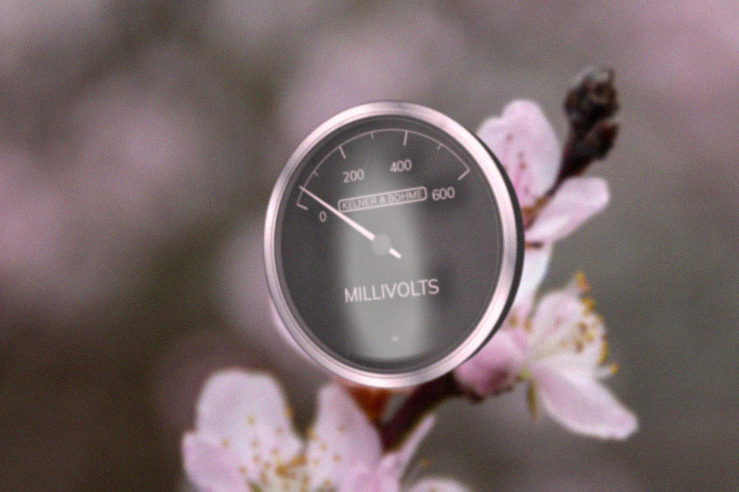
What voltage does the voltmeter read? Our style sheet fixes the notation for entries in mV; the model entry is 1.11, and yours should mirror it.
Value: 50
